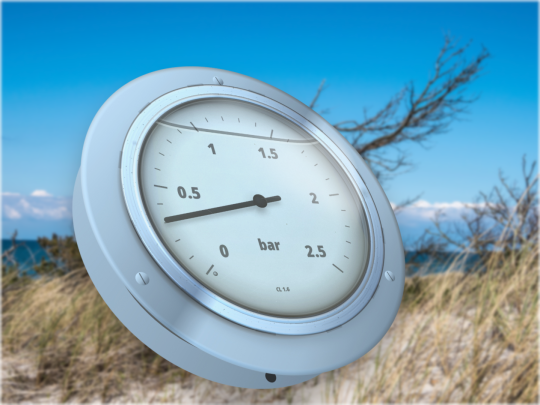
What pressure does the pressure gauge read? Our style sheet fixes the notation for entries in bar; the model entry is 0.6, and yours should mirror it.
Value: 0.3
